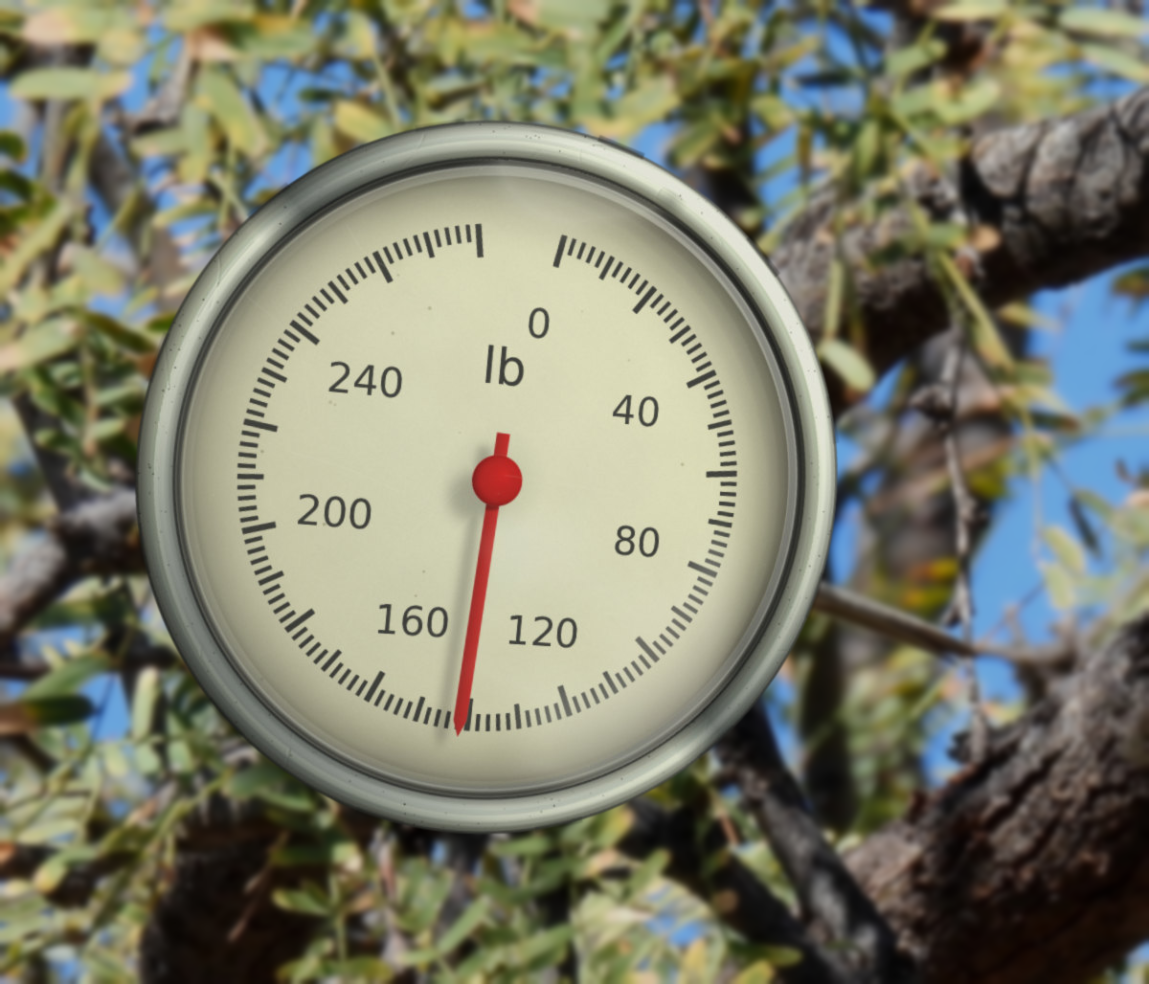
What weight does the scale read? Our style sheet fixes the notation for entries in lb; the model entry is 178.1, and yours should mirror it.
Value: 142
